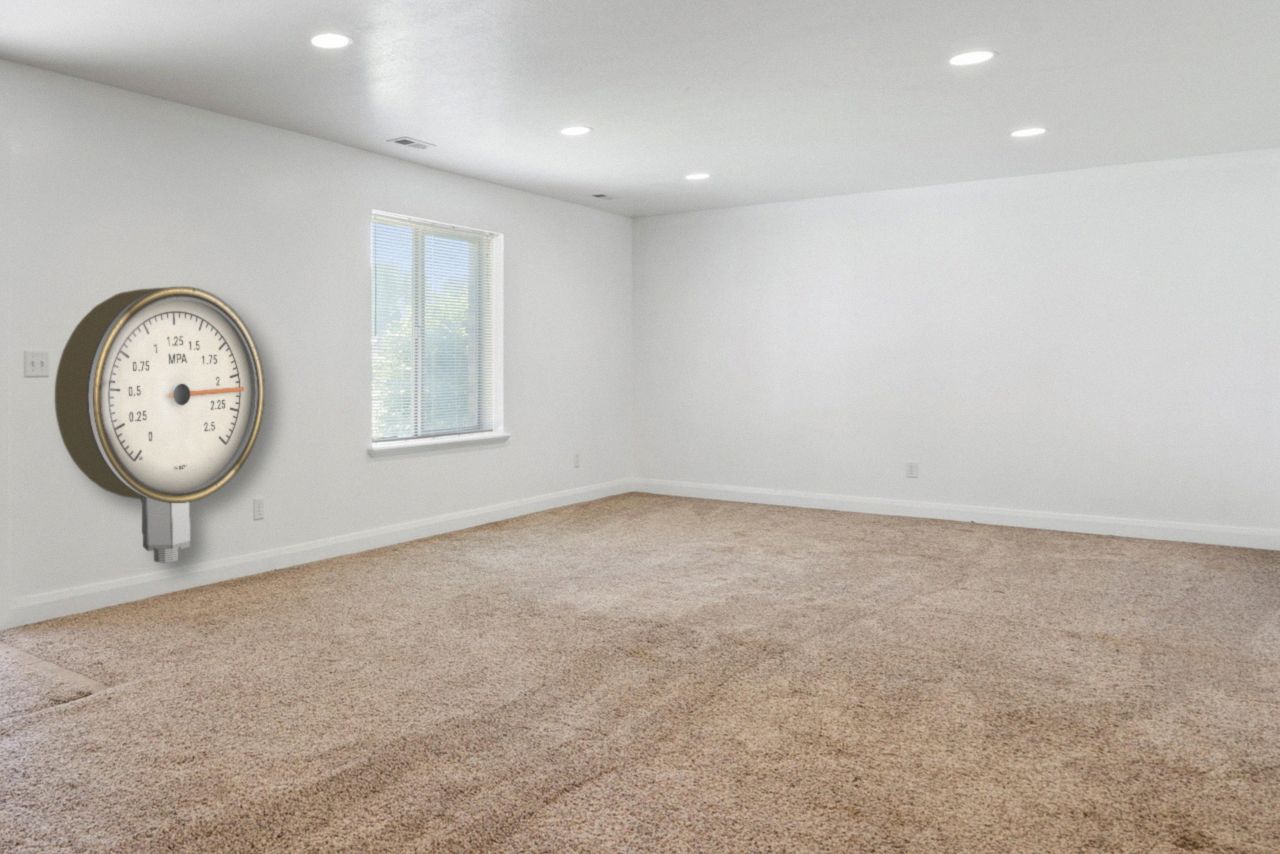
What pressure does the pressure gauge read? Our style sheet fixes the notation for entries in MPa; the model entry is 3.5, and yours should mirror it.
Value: 2.1
